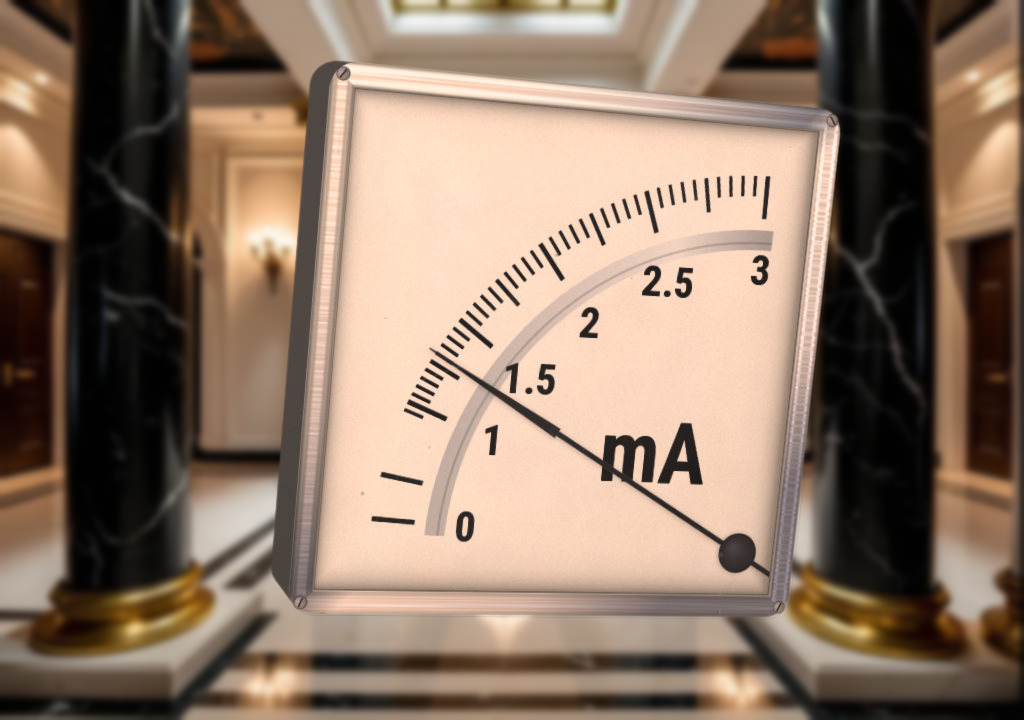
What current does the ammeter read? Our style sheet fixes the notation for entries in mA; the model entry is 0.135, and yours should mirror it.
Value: 1.3
